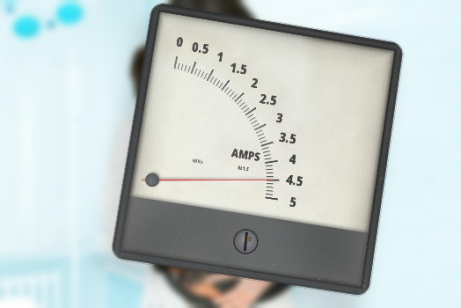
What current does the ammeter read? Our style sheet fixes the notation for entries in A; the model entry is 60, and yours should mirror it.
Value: 4.5
